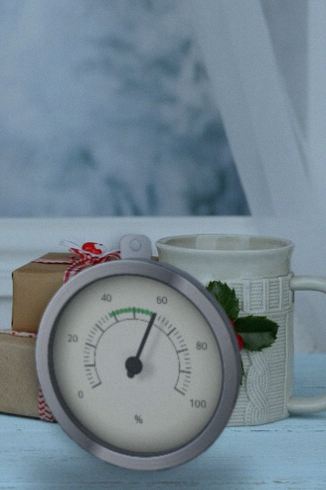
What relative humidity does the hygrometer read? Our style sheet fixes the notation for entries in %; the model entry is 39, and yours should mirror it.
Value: 60
